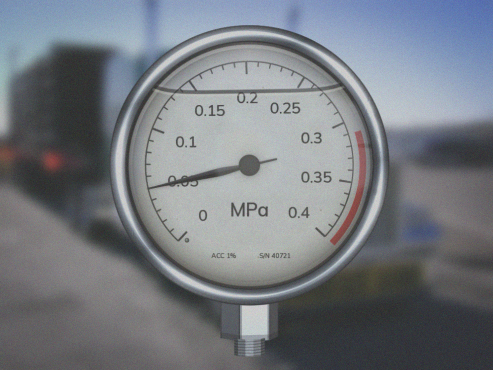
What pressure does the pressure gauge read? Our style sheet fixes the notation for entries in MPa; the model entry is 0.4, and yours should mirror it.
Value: 0.05
